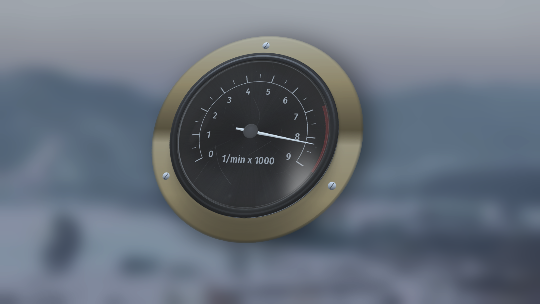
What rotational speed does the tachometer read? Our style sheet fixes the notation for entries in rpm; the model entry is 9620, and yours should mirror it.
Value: 8250
